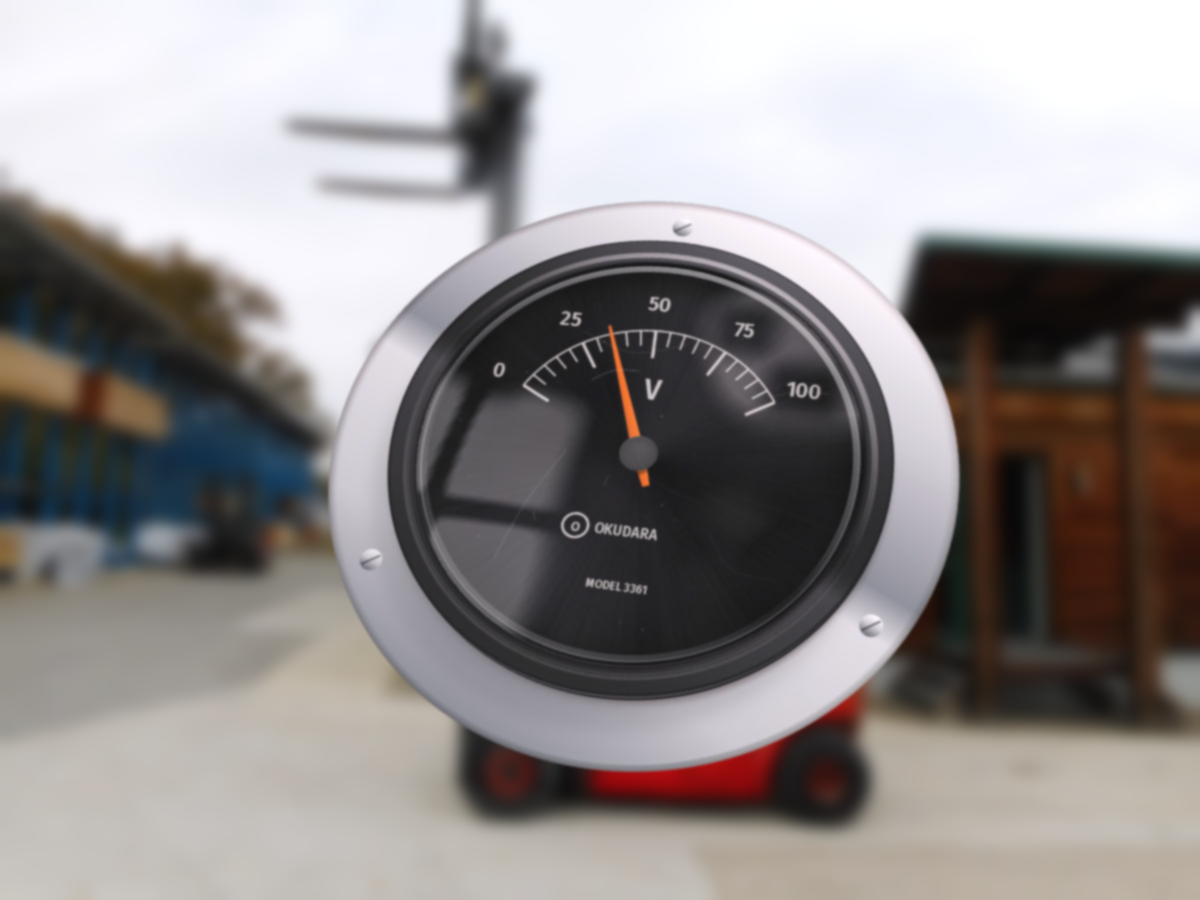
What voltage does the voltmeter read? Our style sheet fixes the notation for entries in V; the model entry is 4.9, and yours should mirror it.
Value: 35
